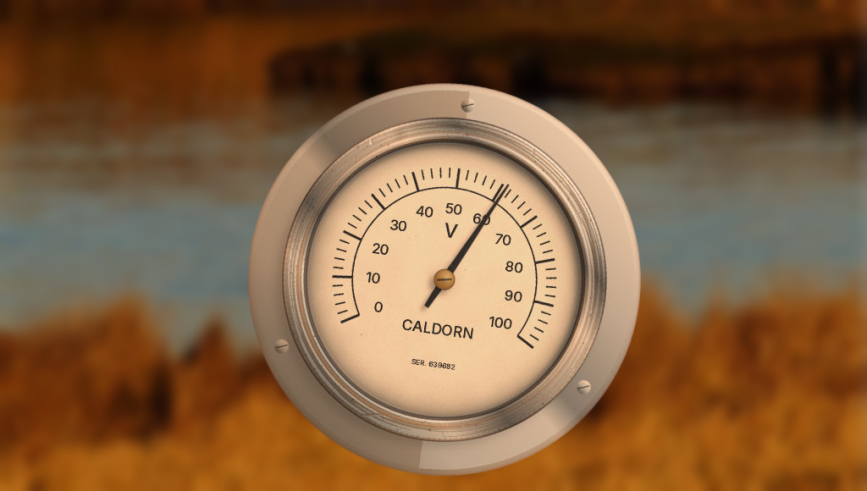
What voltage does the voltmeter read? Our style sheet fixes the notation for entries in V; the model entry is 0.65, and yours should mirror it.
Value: 61
